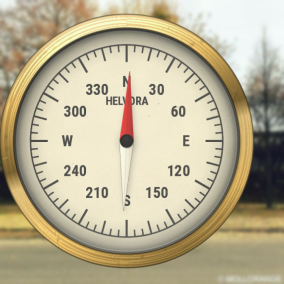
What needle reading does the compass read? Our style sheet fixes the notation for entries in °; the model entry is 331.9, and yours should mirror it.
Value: 2.5
